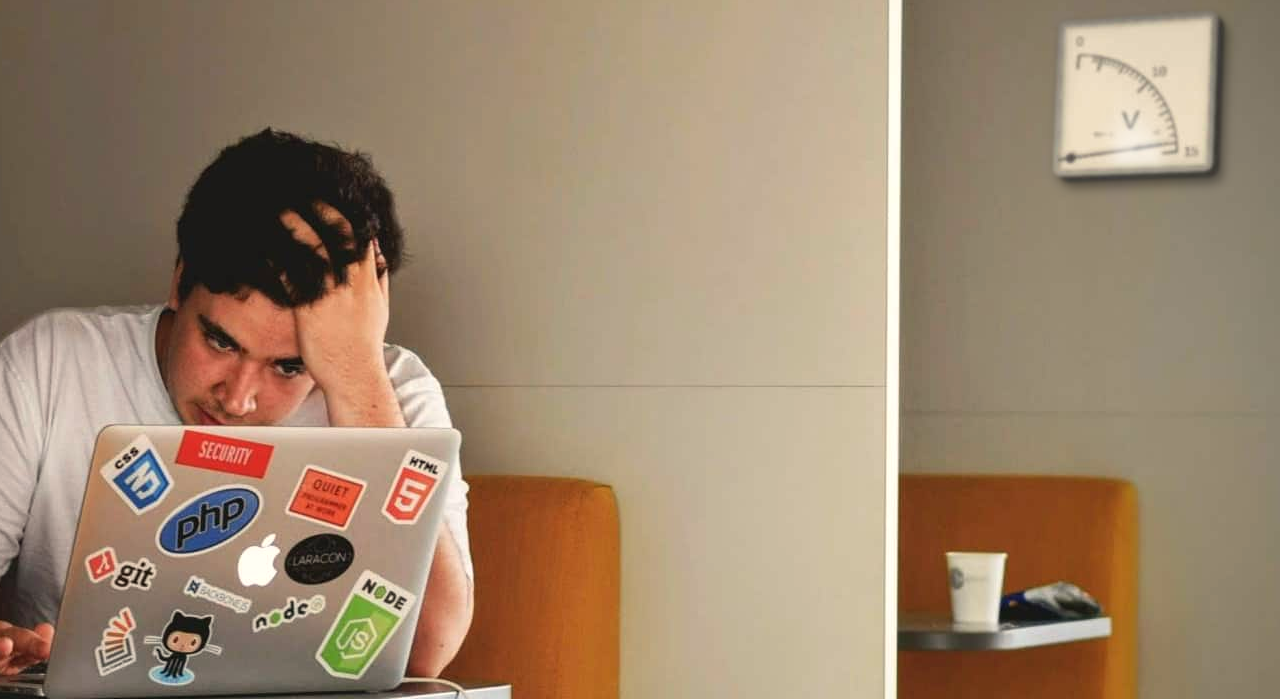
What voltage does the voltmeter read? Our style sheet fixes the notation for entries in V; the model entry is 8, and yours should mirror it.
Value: 14.5
